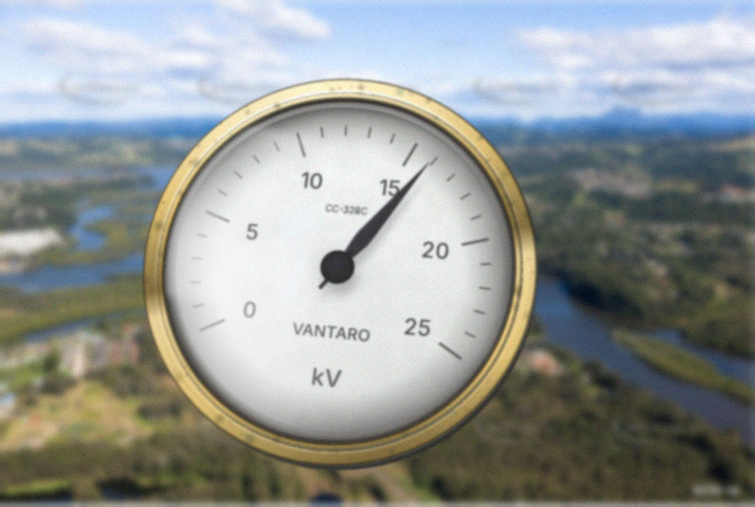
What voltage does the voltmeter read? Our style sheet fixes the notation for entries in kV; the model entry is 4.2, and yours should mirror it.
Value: 16
